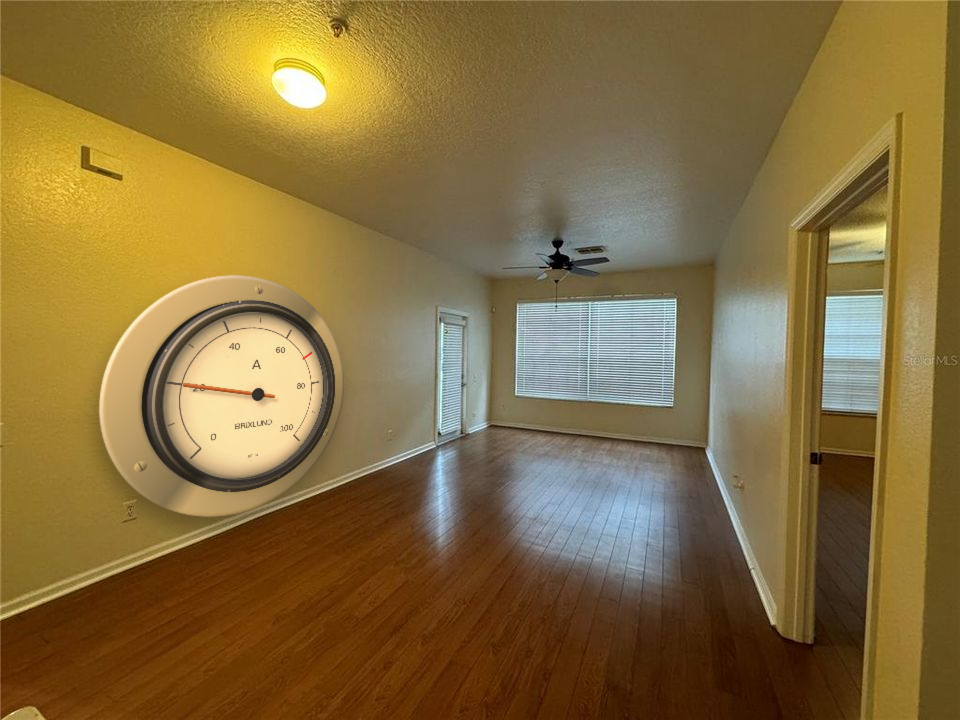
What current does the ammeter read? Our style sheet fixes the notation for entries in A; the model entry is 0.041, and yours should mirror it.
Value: 20
